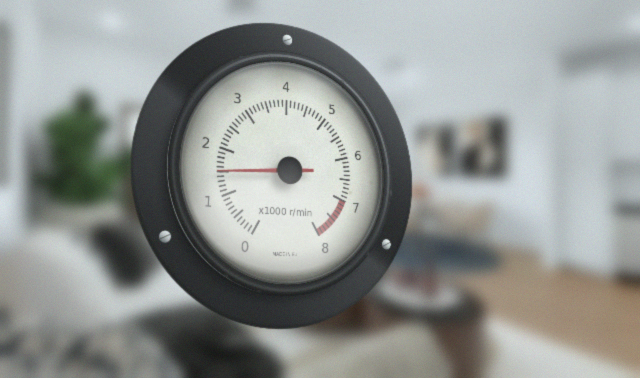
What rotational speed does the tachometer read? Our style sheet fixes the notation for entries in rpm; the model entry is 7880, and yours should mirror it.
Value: 1500
